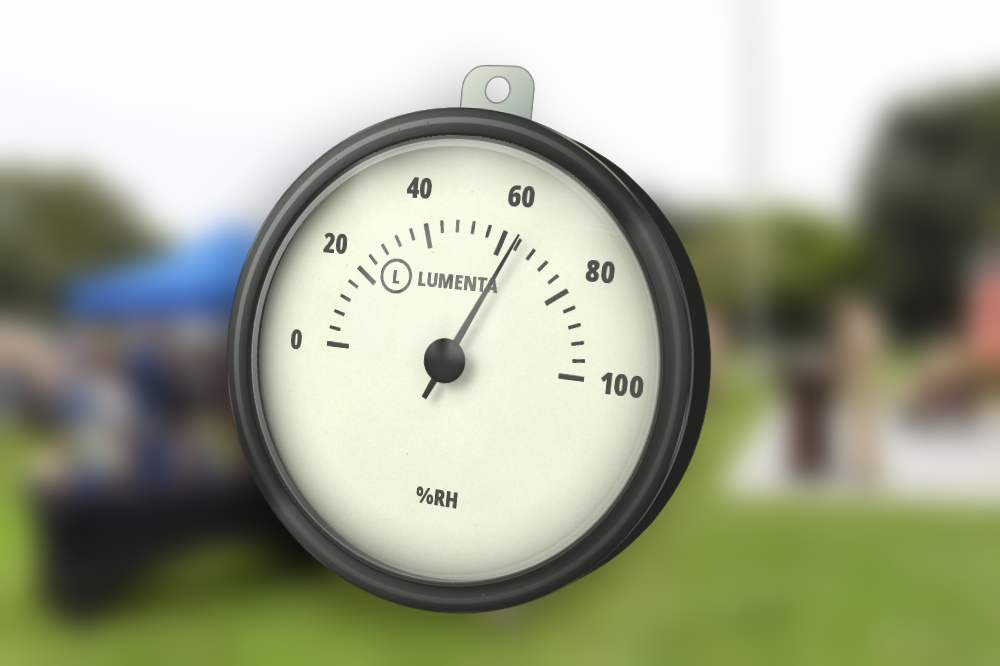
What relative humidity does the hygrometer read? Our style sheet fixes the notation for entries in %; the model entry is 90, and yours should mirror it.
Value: 64
